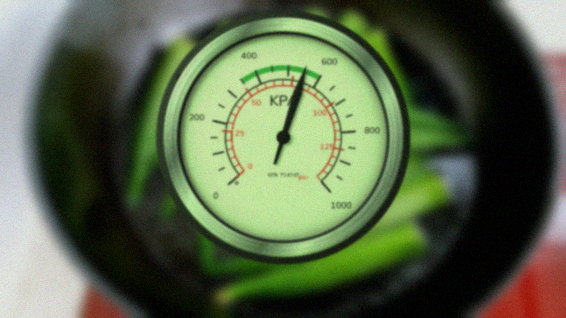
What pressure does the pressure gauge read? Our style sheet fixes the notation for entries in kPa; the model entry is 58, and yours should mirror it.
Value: 550
